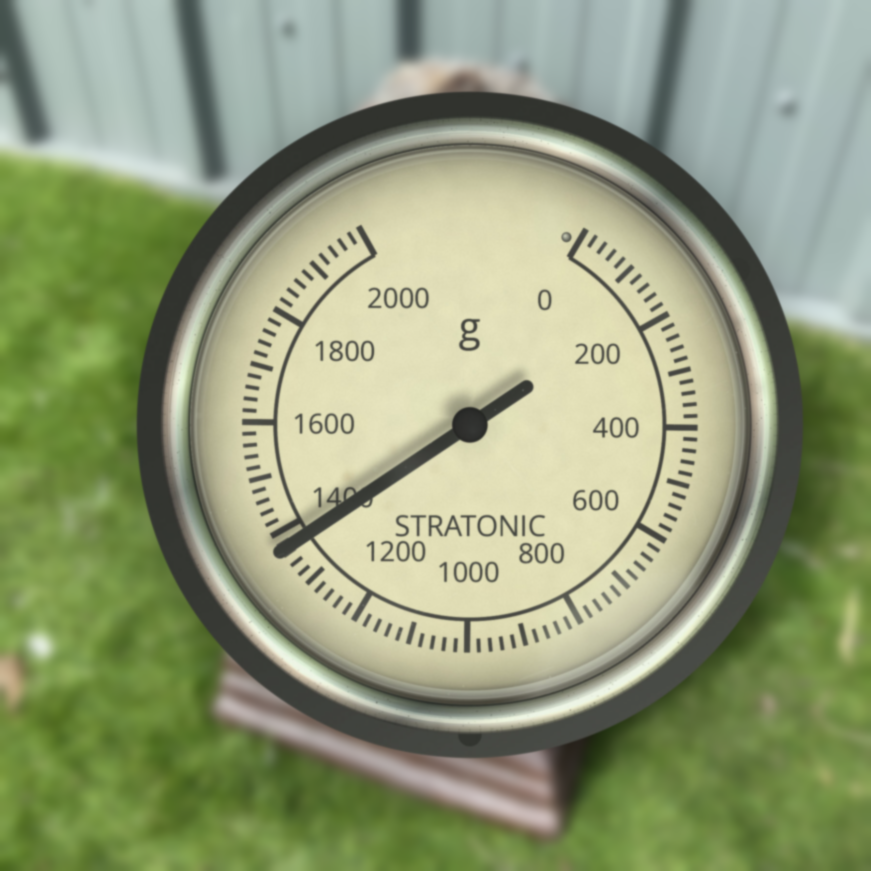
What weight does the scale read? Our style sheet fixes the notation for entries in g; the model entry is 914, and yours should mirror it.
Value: 1370
